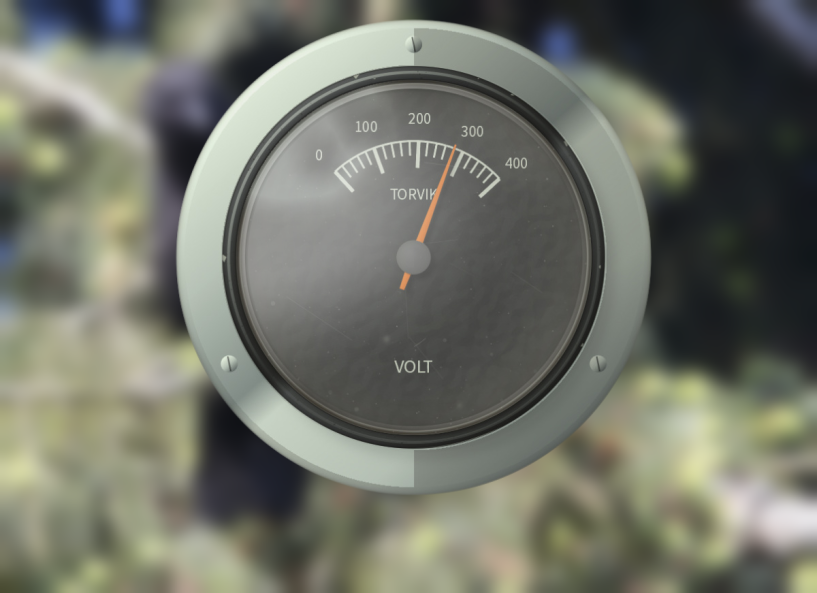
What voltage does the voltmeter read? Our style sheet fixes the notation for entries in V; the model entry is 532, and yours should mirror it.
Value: 280
